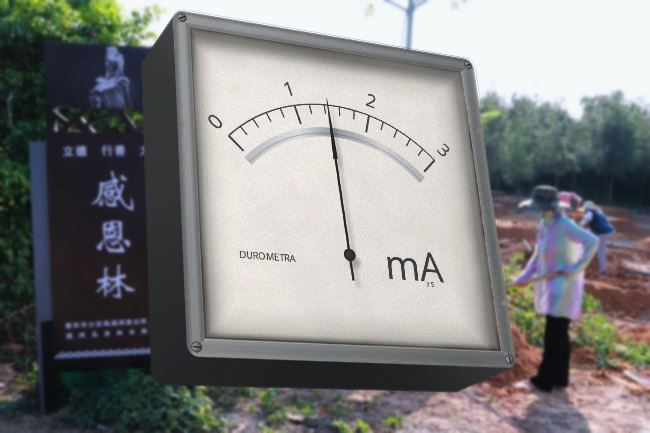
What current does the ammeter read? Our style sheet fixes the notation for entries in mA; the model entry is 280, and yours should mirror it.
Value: 1.4
